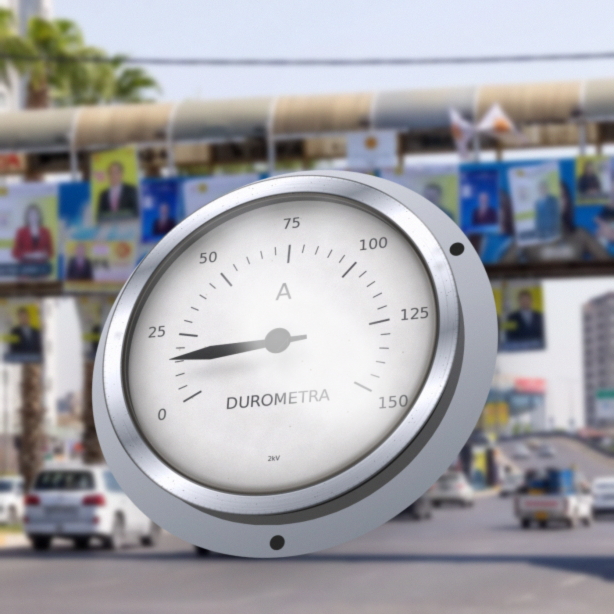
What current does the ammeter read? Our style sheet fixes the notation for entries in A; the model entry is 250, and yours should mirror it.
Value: 15
